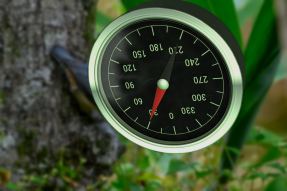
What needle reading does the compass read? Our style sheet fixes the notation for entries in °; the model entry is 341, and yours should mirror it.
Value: 30
